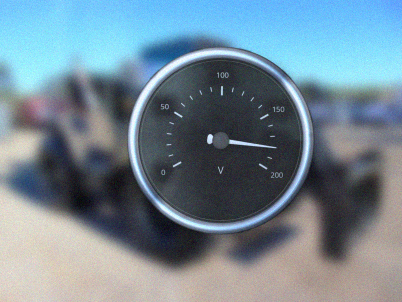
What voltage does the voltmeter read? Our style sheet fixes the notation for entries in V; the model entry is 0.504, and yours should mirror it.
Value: 180
